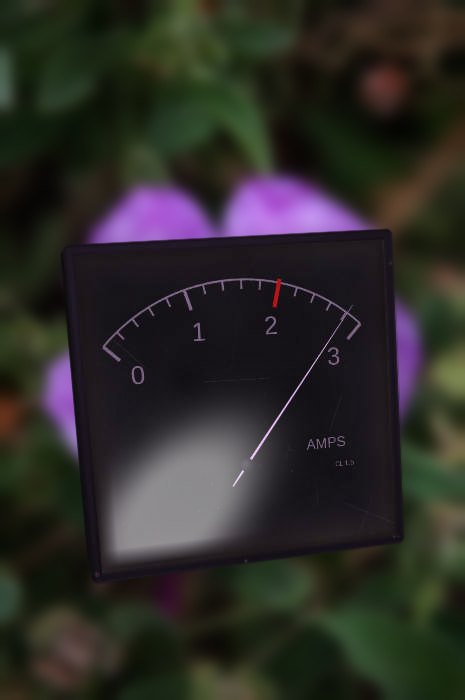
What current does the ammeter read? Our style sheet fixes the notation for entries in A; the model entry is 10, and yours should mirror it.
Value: 2.8
